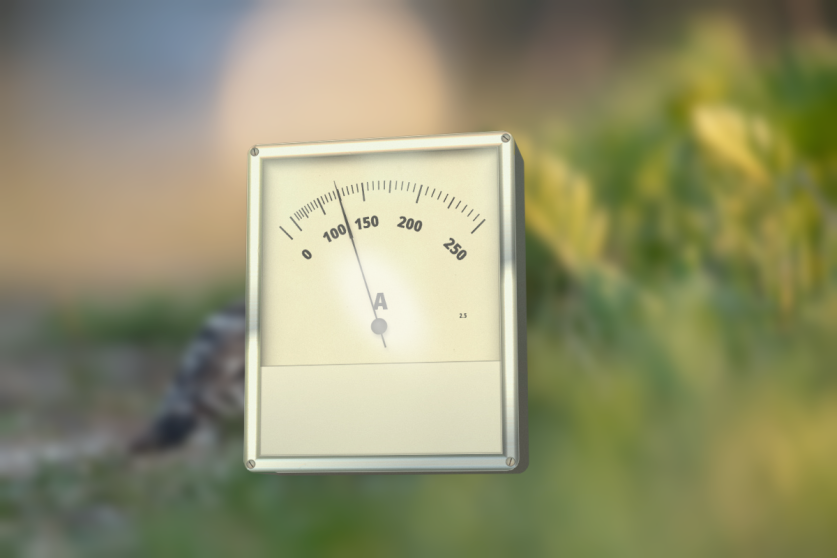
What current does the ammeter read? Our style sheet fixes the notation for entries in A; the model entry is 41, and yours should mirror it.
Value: 125
